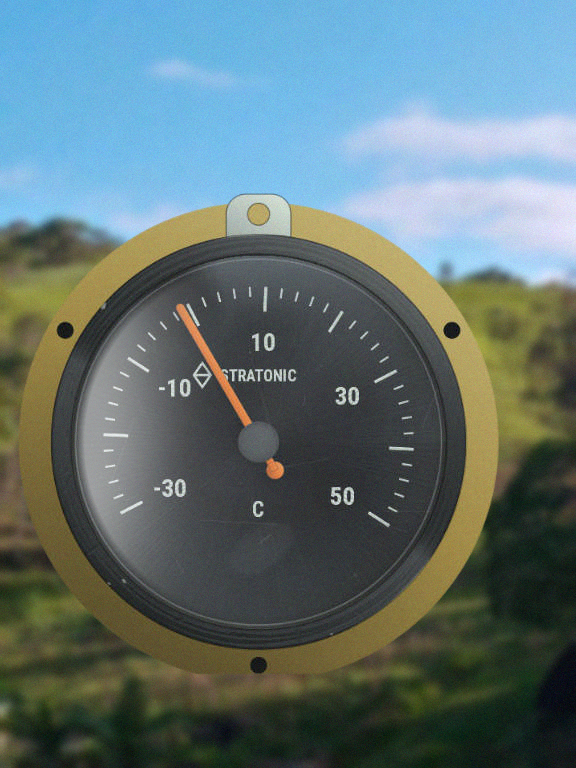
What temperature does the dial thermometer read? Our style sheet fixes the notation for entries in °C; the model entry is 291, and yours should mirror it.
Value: -1
